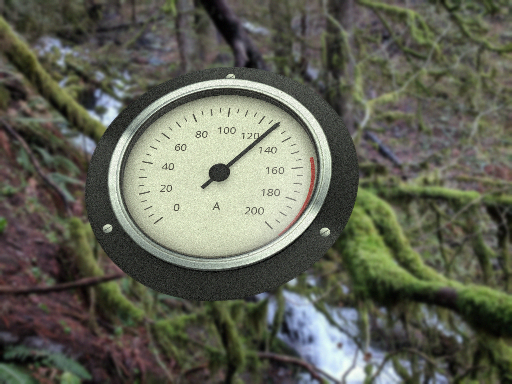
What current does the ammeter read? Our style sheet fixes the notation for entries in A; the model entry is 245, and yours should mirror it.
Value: 130
